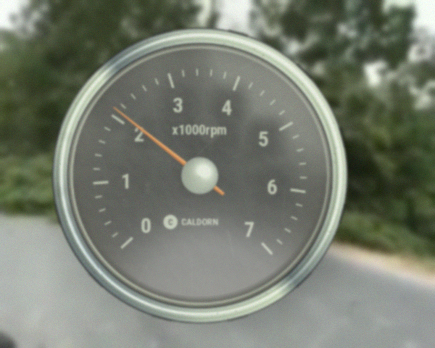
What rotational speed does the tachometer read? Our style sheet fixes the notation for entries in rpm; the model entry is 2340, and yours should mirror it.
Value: 2100
